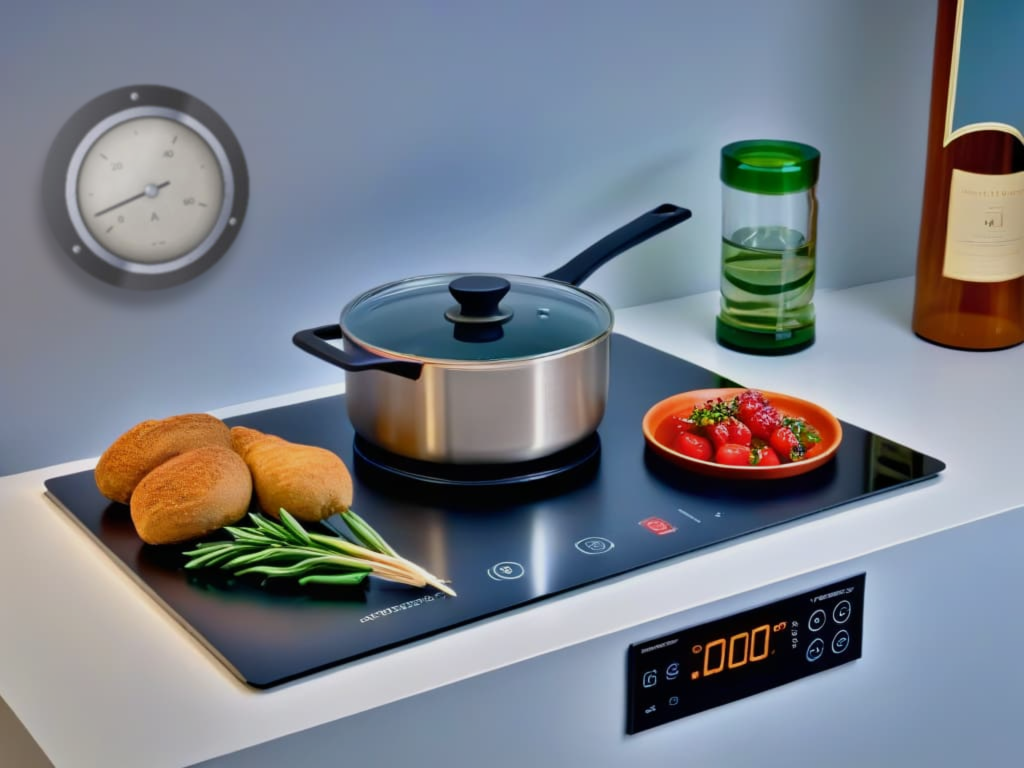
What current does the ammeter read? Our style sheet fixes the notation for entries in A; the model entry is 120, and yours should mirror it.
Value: 5
